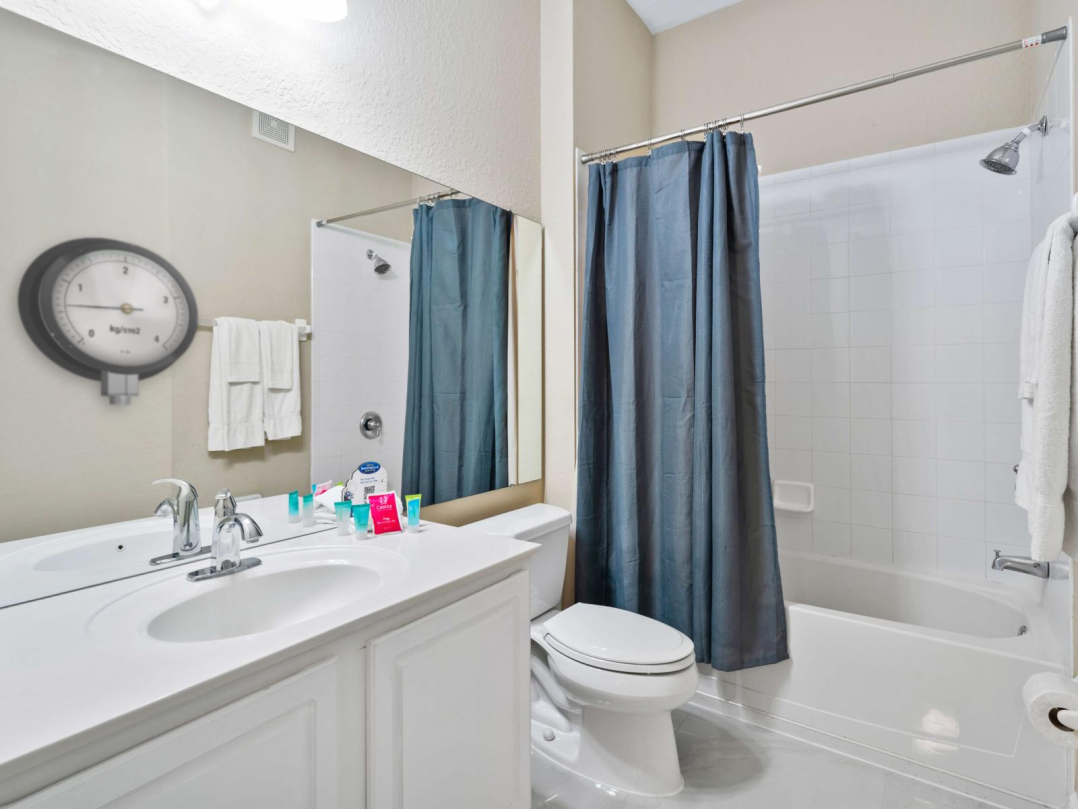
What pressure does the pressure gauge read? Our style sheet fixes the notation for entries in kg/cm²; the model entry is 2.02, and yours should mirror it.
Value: 0.6
